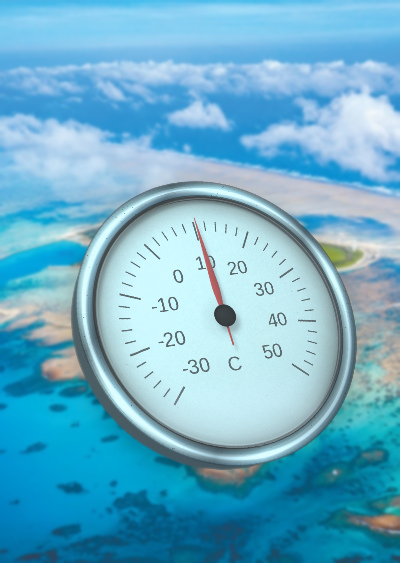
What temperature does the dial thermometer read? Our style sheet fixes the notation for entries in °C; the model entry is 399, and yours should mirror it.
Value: 10
